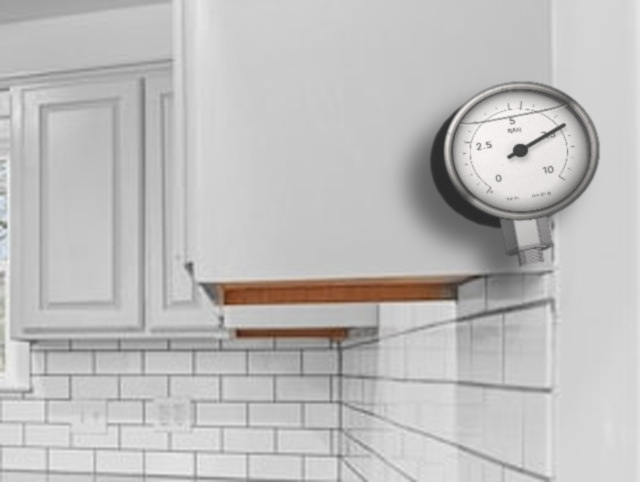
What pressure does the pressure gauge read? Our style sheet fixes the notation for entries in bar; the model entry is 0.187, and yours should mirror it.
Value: 7.5
